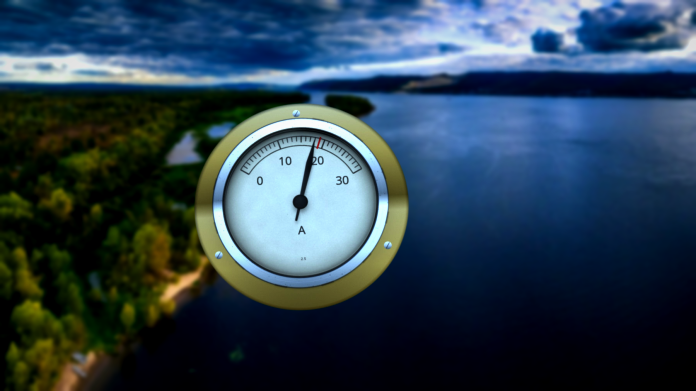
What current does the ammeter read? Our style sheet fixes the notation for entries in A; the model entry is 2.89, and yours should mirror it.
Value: 18
